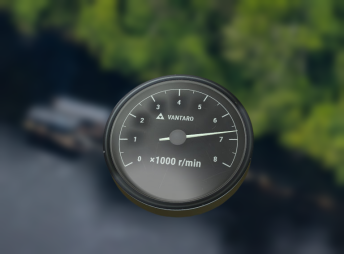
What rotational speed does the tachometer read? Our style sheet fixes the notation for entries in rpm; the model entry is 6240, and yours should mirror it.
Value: 6750
